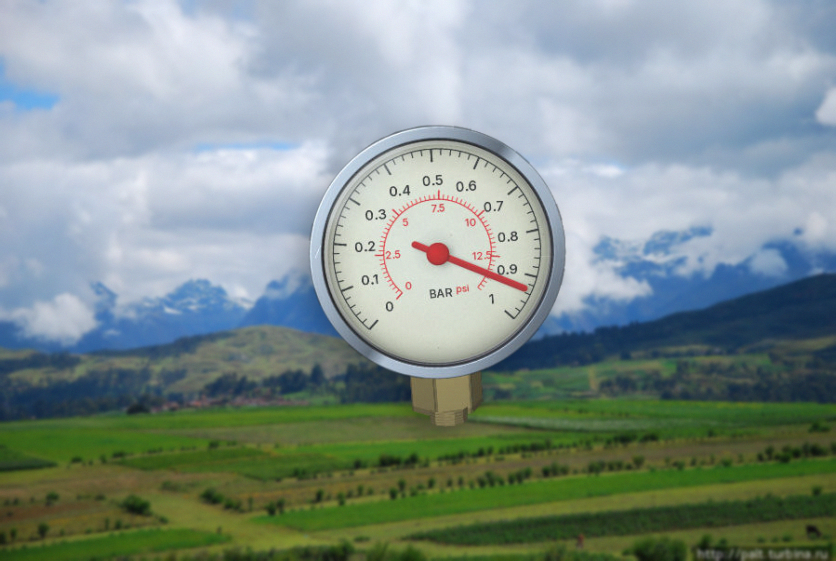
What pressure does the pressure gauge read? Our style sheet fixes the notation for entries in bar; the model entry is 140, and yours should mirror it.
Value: 0.93
